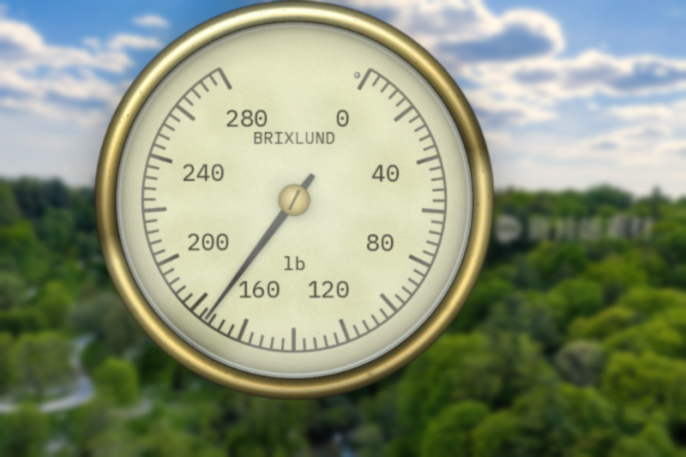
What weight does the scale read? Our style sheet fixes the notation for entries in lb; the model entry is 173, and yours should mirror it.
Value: 174
